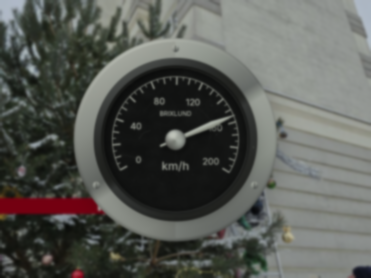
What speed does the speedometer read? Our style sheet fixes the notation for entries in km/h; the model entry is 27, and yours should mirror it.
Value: 155
